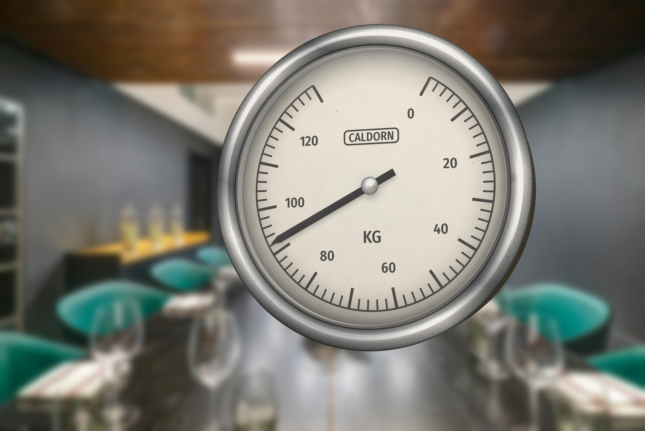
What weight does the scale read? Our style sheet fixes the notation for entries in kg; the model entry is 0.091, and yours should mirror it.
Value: 92
